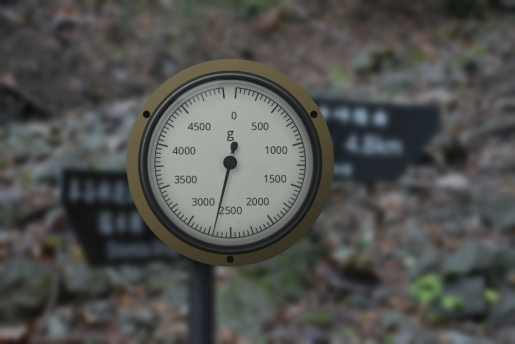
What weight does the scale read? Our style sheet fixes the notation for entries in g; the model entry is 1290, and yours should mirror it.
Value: 2700
